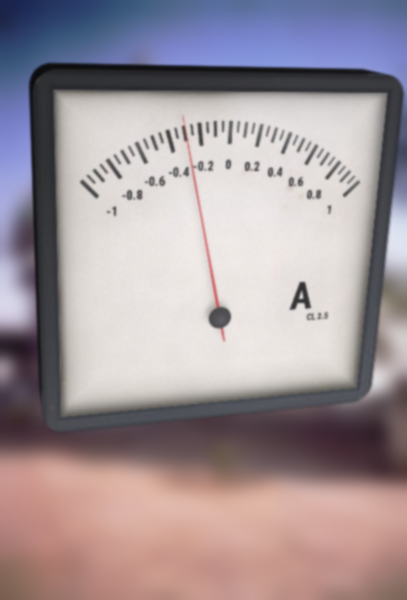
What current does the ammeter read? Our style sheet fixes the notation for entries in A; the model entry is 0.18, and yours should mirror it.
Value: -0.3
